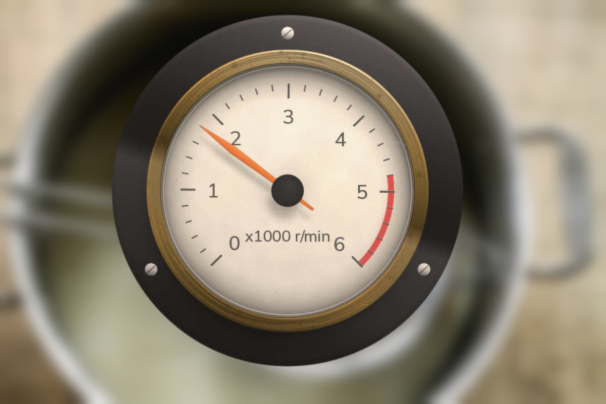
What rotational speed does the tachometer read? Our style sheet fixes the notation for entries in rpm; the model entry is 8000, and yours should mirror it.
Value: 1800
